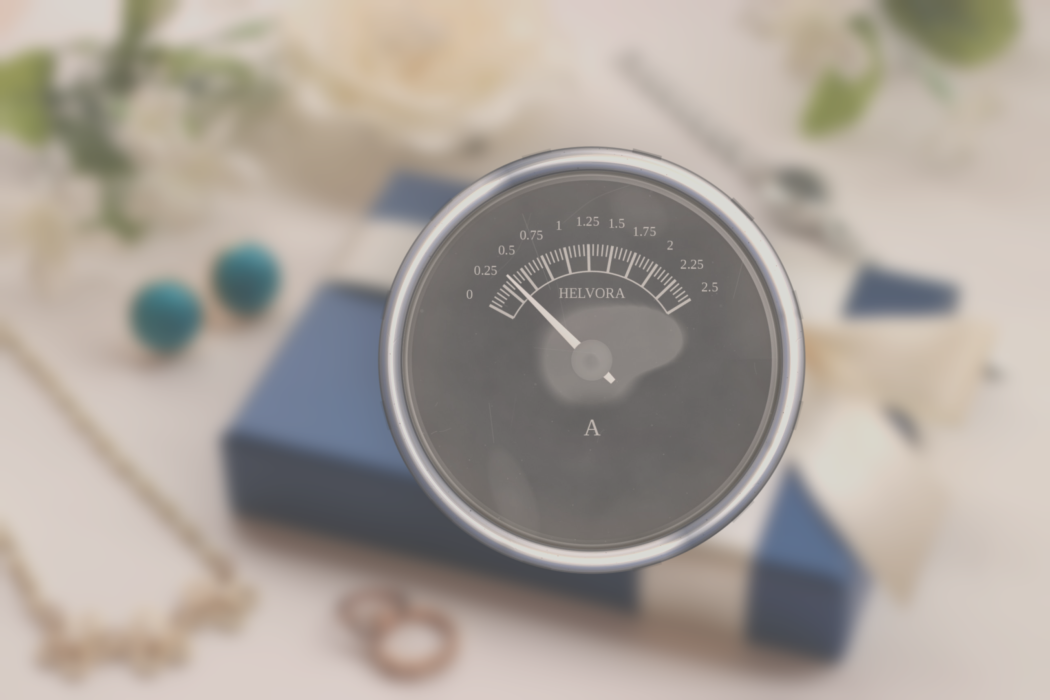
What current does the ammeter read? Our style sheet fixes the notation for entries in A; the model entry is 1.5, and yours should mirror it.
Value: 0.35
